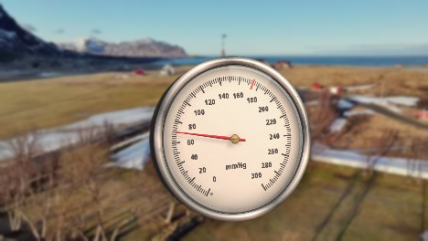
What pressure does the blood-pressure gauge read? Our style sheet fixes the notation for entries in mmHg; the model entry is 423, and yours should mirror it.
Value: 70
